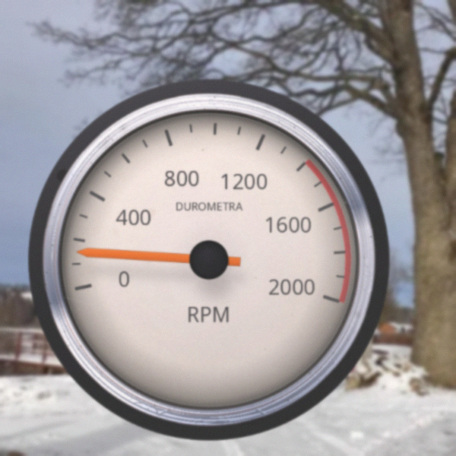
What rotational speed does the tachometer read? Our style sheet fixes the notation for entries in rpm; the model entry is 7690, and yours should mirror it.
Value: 150
